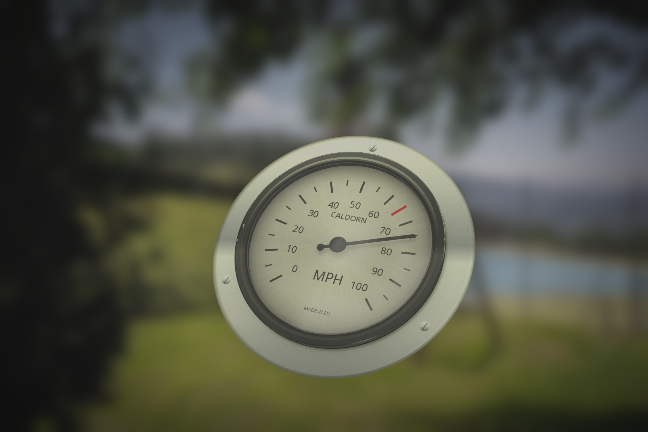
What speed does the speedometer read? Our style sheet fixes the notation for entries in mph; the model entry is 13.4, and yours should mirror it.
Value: 75
